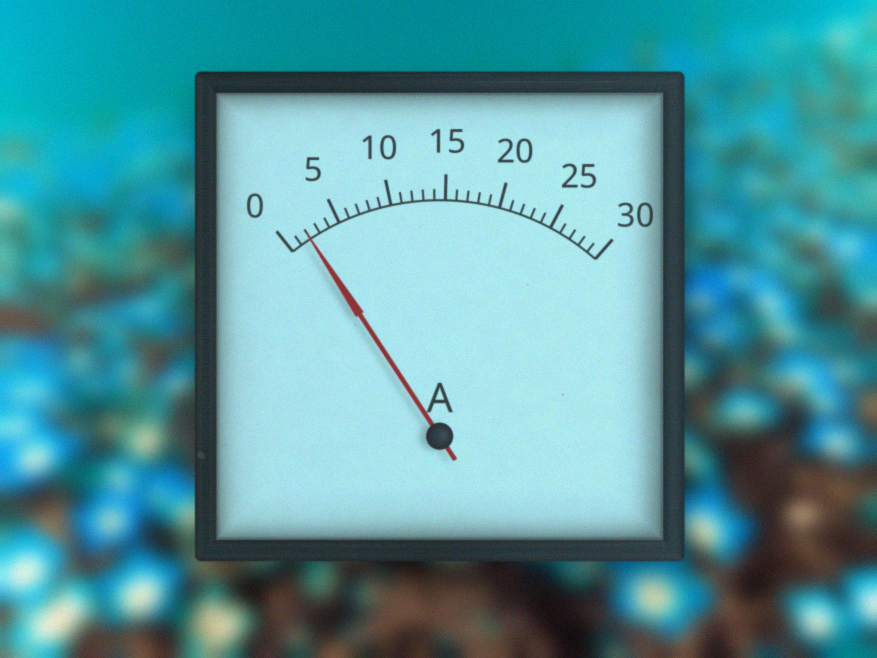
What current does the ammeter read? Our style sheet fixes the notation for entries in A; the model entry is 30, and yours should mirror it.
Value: 2
